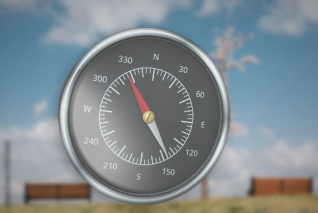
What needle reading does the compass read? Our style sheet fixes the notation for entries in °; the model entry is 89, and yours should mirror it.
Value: 325
